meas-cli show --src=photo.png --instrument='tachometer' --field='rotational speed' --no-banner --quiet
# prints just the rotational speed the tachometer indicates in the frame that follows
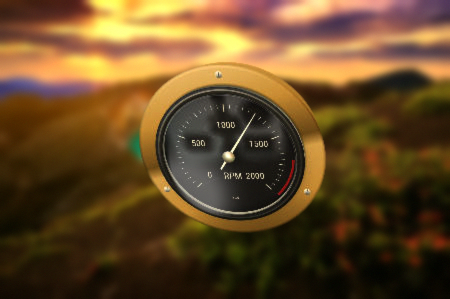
1250 rpm
